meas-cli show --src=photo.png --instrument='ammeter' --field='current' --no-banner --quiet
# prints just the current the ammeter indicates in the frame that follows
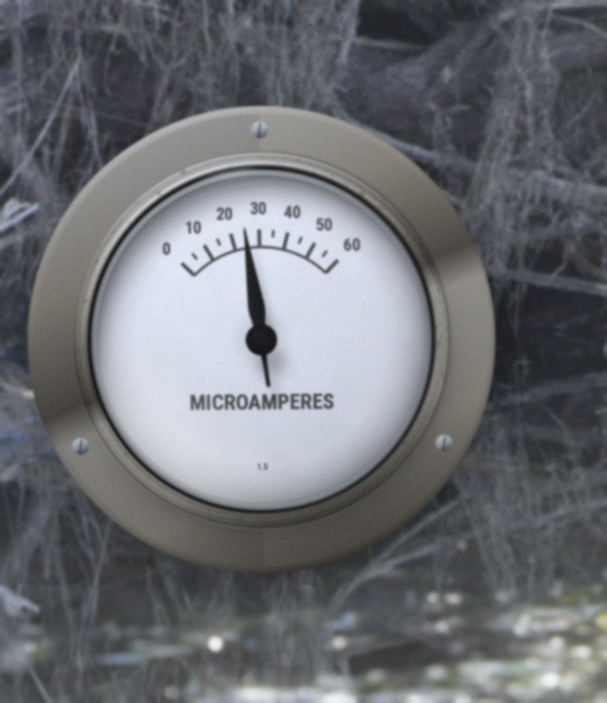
25 µA
